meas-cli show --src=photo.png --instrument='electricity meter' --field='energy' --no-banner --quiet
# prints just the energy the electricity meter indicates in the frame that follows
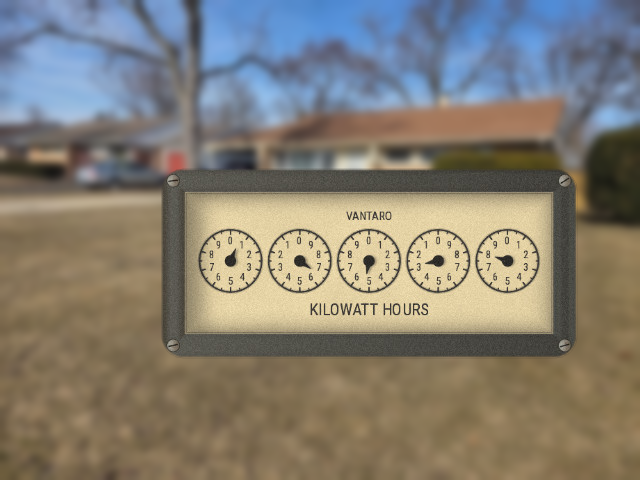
6528 kWh
